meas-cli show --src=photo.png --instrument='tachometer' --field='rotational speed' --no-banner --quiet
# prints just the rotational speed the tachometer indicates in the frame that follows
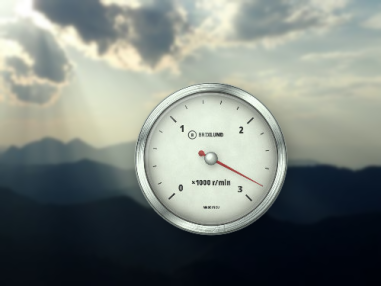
2800 rpm
